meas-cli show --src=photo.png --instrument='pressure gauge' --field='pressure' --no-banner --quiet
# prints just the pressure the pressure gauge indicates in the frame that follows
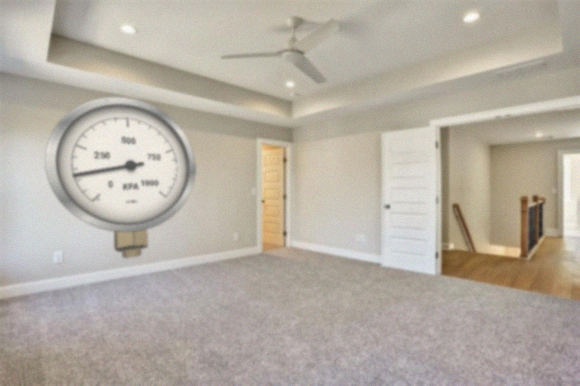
125 kPa
